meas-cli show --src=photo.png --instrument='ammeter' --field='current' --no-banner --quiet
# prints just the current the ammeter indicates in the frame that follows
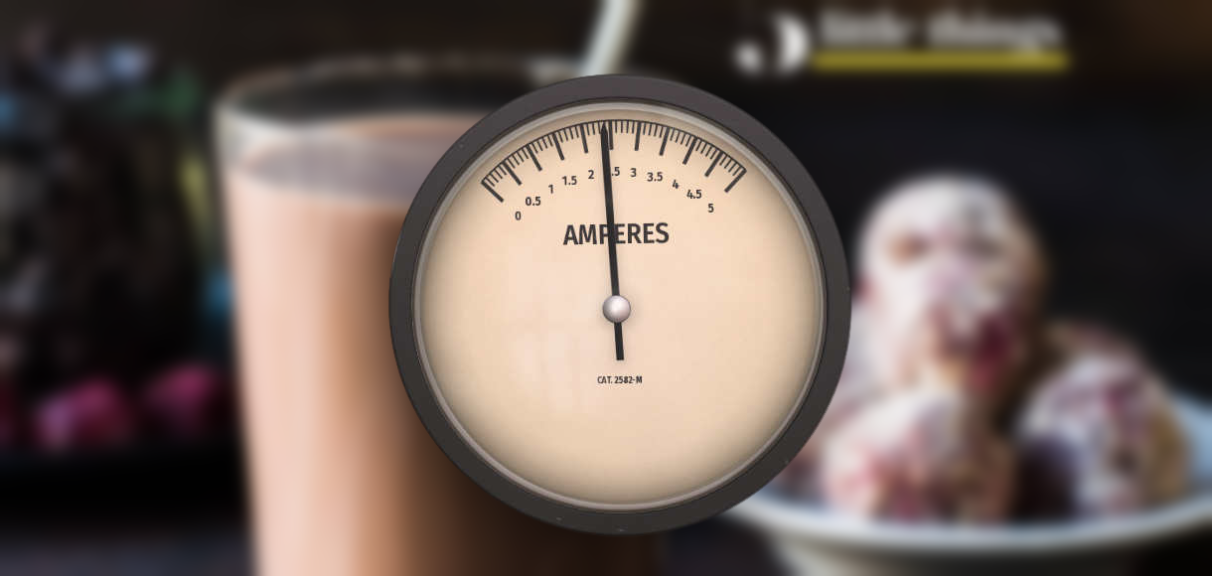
2.4 A
